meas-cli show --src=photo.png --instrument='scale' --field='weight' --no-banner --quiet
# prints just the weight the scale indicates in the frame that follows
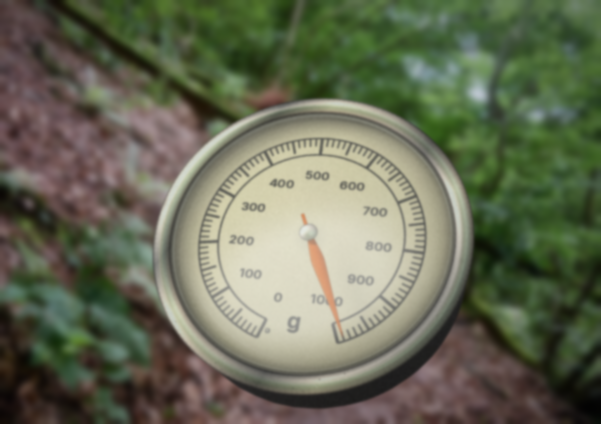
990 g
